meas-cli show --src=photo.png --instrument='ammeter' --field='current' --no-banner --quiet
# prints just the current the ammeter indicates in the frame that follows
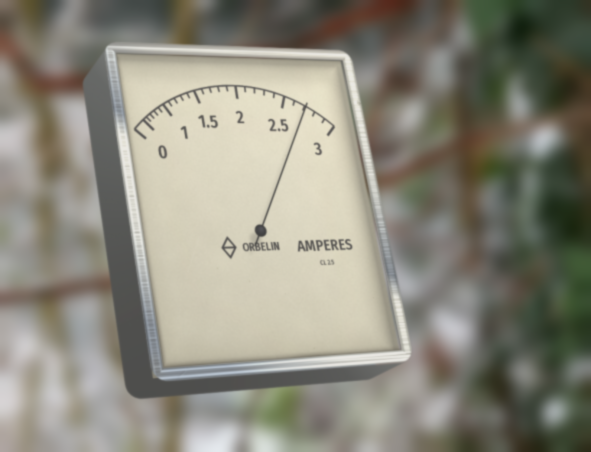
2.7 A
